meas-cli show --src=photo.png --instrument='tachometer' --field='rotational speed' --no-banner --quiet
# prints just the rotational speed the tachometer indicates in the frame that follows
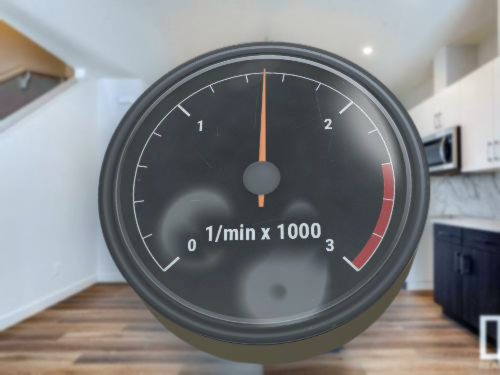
1500 rpm
